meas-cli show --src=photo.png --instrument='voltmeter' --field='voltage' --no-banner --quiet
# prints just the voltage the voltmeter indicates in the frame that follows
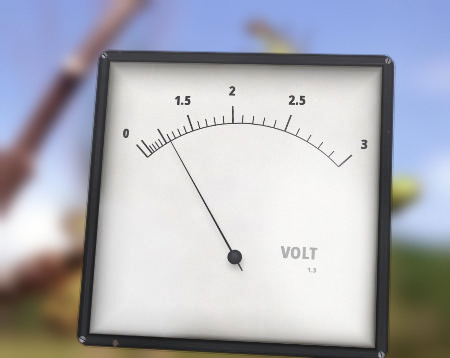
1.1 V
